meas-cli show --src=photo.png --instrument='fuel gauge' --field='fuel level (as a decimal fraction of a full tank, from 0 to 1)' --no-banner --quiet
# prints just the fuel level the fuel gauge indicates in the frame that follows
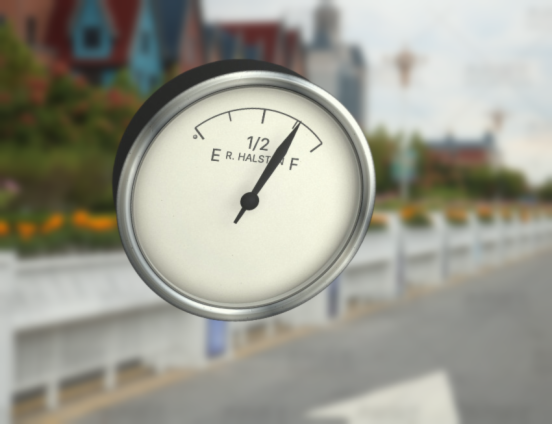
0.75
